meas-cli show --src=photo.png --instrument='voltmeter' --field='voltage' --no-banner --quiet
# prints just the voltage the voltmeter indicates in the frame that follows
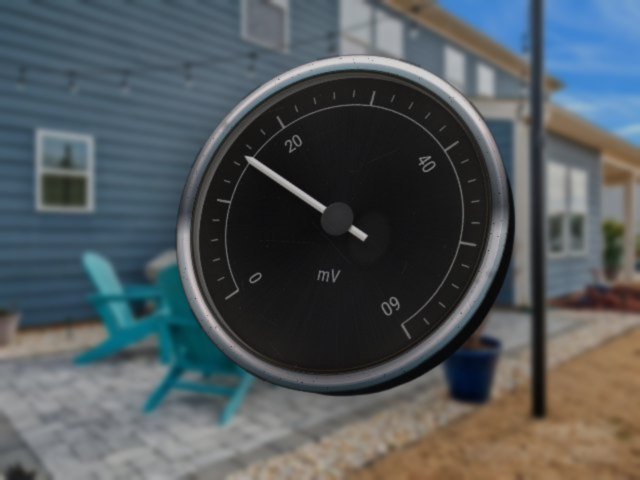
15 mV
